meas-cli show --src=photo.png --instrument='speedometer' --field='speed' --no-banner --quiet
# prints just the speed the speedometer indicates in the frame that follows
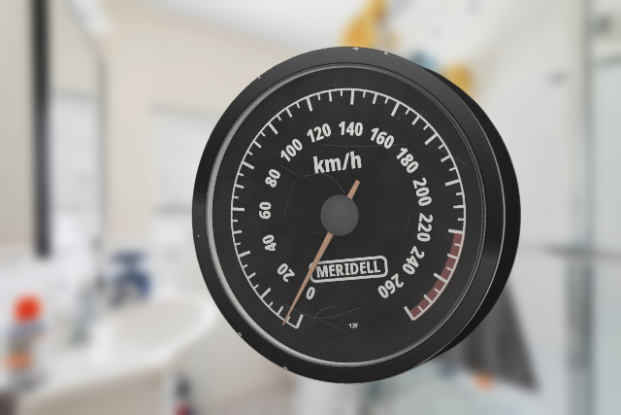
5 km/h
